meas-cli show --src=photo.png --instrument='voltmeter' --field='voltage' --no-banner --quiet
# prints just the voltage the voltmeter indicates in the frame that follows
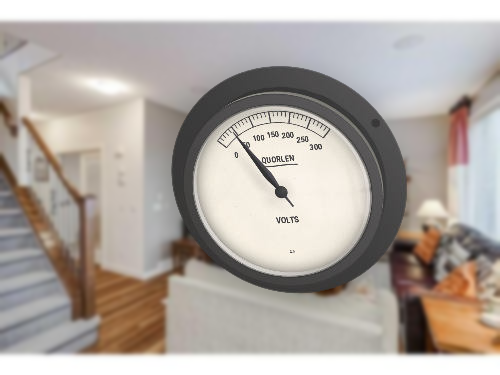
50 V
